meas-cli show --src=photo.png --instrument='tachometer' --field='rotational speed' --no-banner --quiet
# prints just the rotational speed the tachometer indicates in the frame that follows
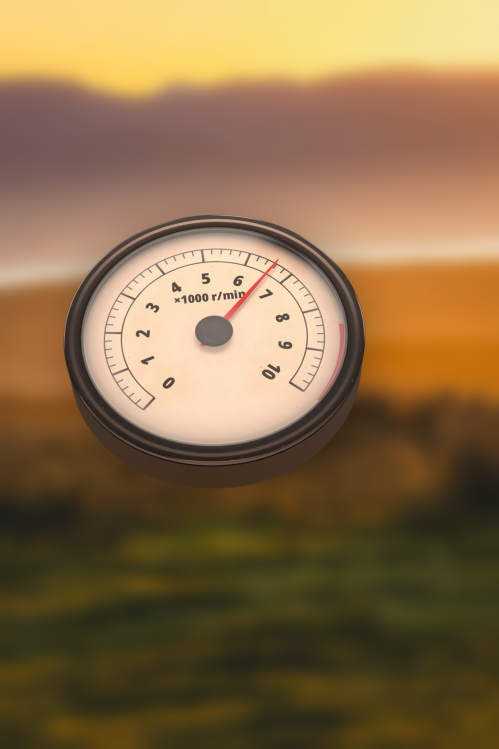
6600 rpm
